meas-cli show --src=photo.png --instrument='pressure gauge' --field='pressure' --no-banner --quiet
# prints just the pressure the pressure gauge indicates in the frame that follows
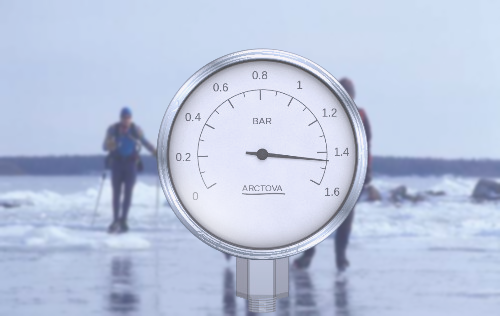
1.45 bar
